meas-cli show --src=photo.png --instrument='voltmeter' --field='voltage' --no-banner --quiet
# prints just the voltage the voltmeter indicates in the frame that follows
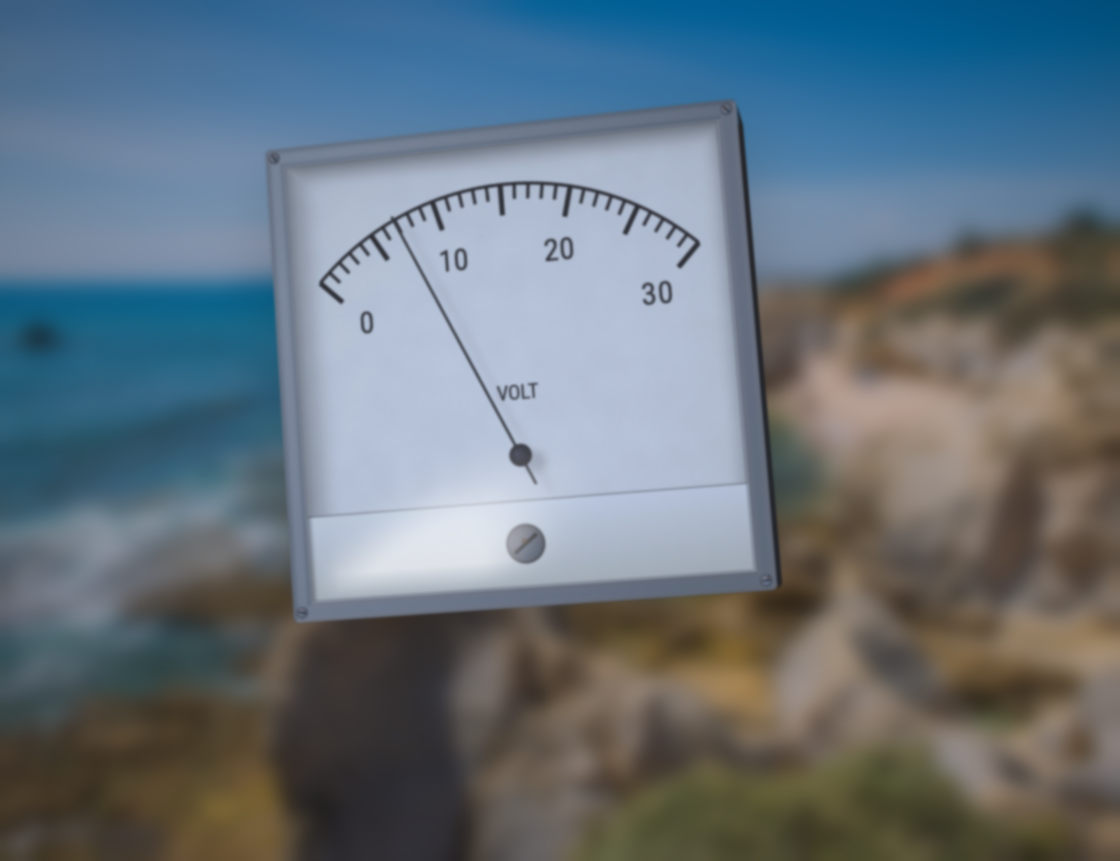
7 V
